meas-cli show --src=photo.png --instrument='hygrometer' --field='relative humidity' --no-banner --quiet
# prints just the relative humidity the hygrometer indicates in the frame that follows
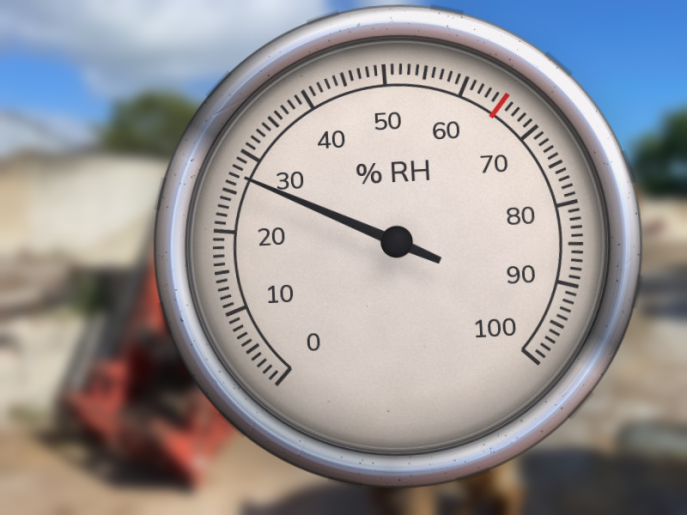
27 %
